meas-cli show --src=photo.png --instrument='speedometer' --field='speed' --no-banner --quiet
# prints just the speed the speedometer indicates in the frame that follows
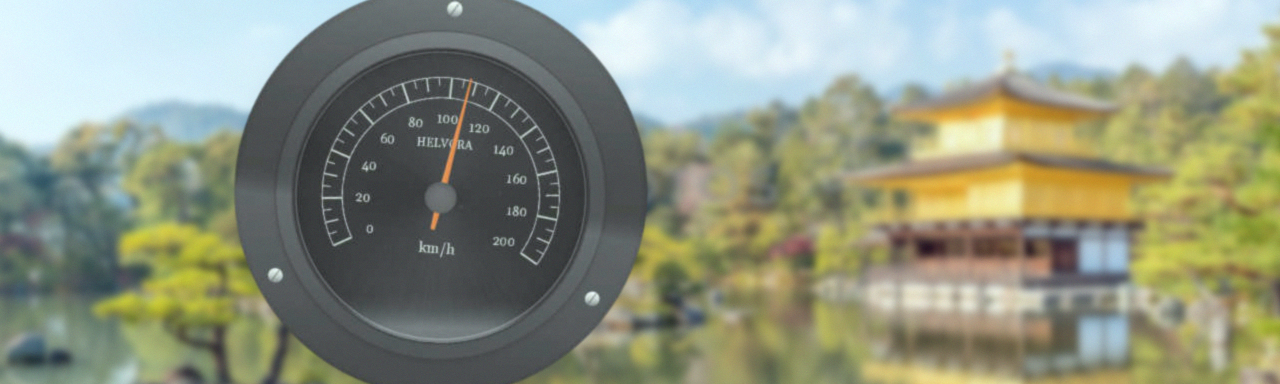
107.5 km/h
